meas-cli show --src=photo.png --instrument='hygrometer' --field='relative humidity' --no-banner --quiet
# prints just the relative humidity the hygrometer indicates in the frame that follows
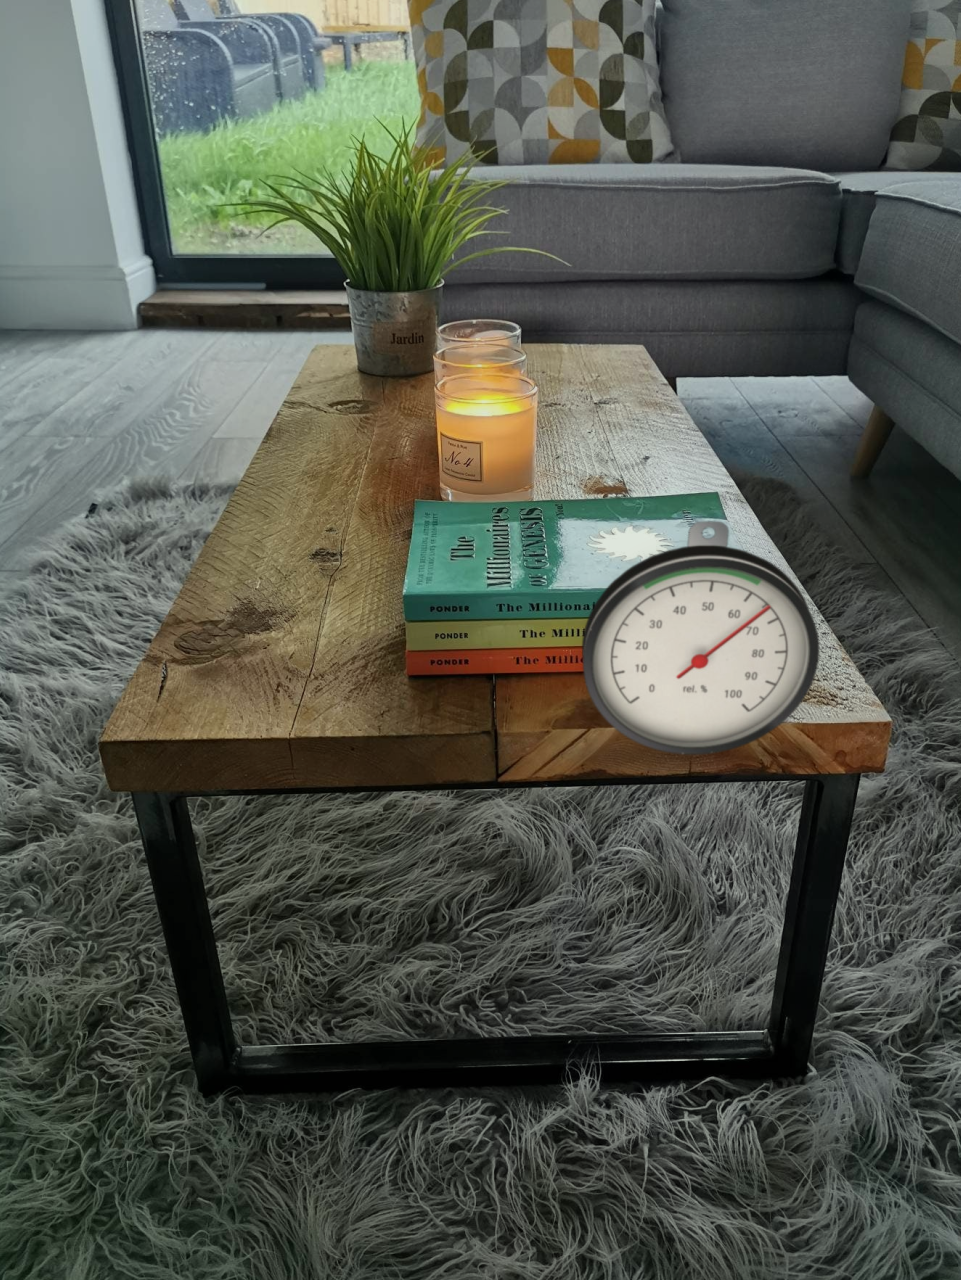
65 %
